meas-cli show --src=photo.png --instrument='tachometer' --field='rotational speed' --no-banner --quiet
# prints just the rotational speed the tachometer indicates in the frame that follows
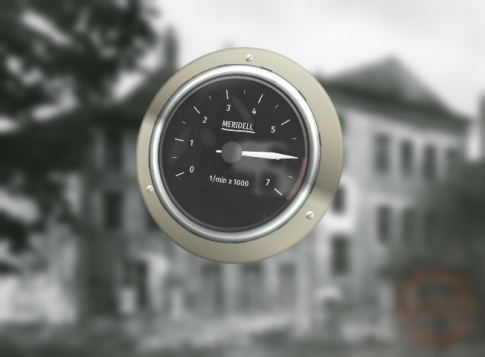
6000 rpm
